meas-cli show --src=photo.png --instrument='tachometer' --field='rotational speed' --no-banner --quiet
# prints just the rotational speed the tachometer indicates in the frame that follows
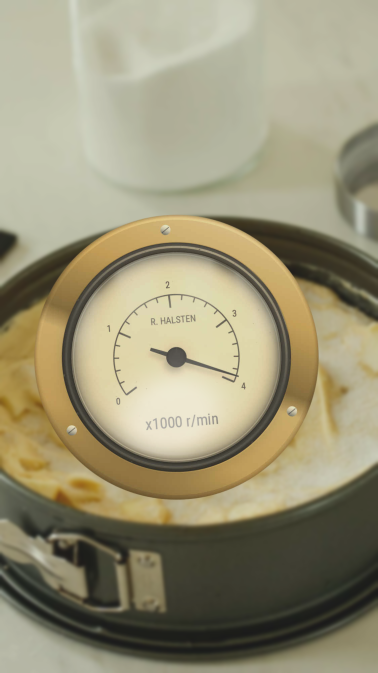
3900 rpm
